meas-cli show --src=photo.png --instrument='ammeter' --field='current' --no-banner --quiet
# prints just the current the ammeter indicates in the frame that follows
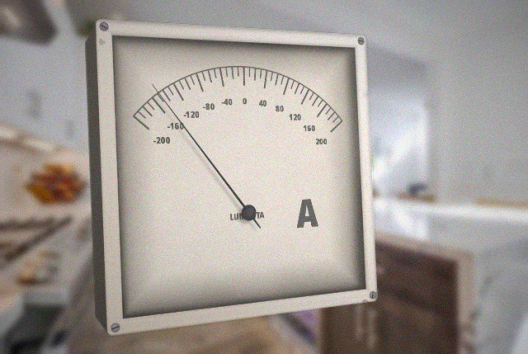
-150 A
